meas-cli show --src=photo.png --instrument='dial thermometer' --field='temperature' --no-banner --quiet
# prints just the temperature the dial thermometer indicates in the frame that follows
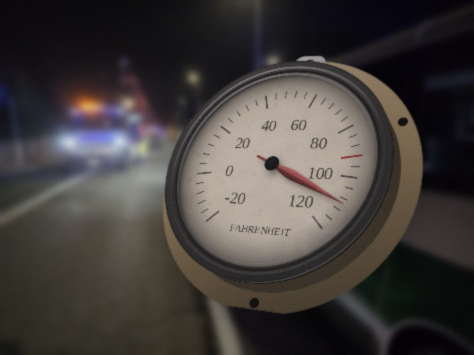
110 °F
